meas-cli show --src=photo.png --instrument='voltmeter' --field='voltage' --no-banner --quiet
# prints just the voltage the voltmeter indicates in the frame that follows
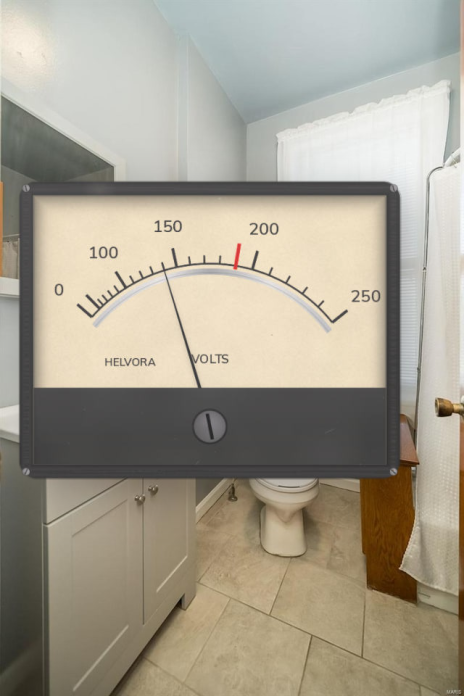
140 V
